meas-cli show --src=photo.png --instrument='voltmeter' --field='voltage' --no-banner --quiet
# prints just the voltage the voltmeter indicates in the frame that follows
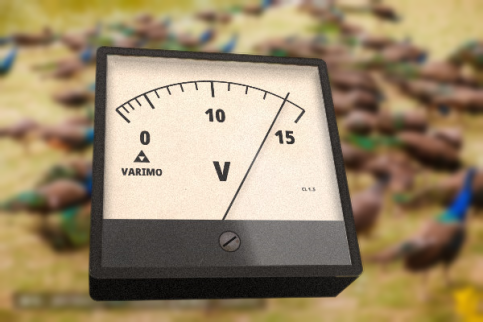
14 V
